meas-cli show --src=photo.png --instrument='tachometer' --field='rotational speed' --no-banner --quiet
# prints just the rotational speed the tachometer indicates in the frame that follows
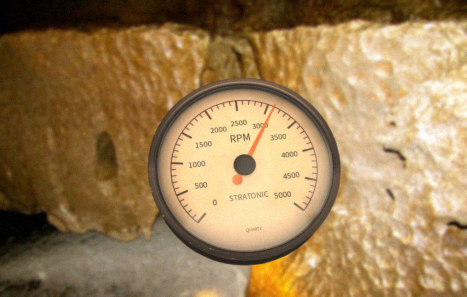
3100 rpm
